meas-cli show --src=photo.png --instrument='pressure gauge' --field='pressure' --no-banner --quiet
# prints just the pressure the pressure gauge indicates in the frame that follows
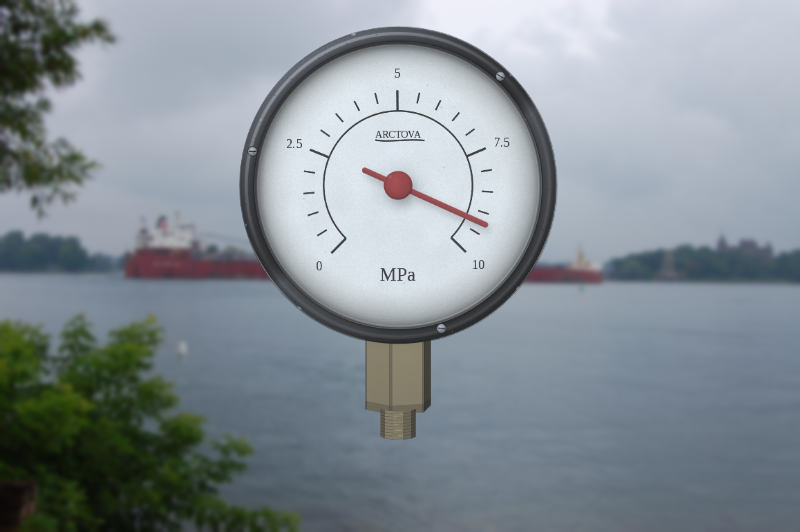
9.25 MPa
